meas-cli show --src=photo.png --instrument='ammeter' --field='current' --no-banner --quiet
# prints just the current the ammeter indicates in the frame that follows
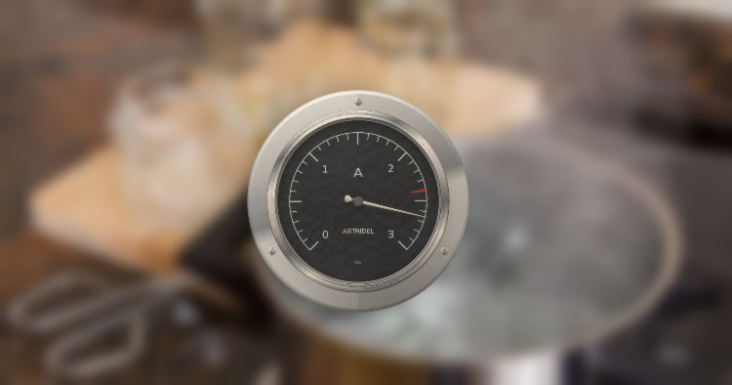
2.65 A
